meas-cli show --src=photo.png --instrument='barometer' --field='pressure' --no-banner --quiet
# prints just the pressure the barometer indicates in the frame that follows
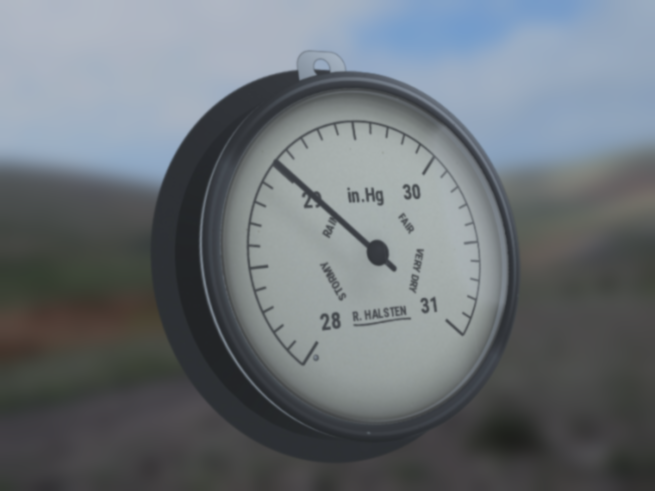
29 inHg
